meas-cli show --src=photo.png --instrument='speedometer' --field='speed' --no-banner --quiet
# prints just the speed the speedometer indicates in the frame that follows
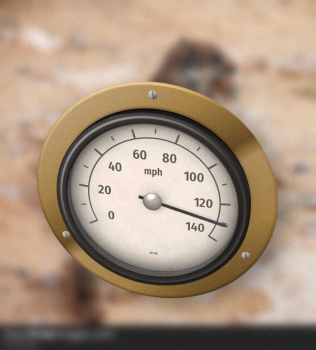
130 mph
